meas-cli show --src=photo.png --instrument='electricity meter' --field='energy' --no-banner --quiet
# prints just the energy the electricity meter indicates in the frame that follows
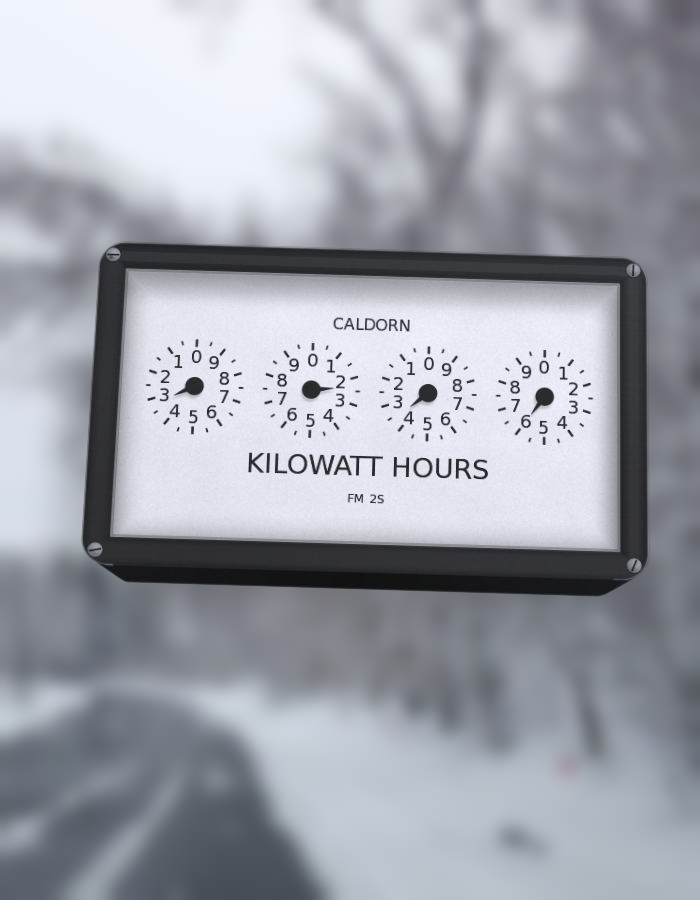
3236 kWh
